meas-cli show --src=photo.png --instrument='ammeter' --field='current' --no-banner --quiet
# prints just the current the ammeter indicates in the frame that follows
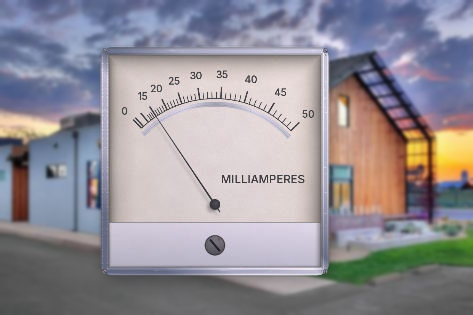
15 mA
